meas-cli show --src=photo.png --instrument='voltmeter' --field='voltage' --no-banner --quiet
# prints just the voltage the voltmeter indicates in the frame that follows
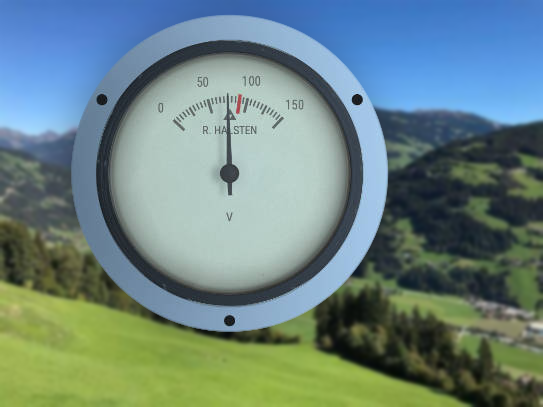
75 V
